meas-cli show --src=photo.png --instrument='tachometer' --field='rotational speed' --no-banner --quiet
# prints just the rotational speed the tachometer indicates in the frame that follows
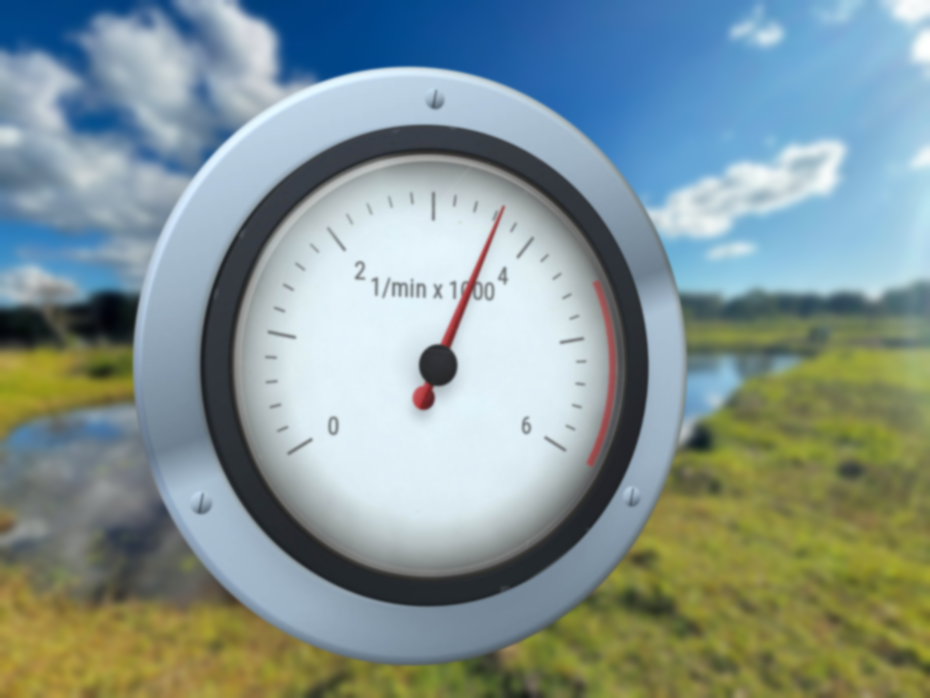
3600 rpm
